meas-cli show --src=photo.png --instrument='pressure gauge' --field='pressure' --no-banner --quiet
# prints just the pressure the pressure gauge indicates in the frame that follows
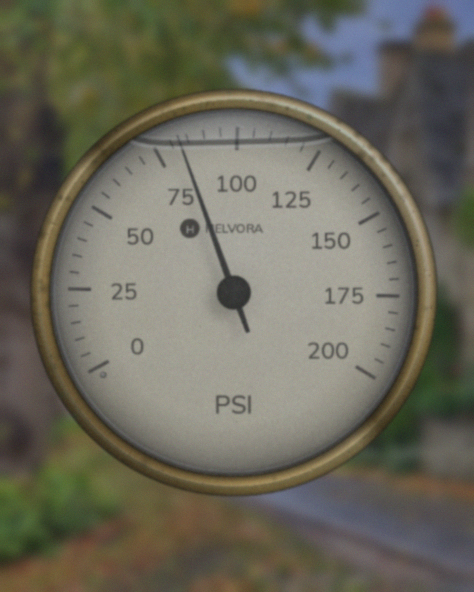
82.5 psi
